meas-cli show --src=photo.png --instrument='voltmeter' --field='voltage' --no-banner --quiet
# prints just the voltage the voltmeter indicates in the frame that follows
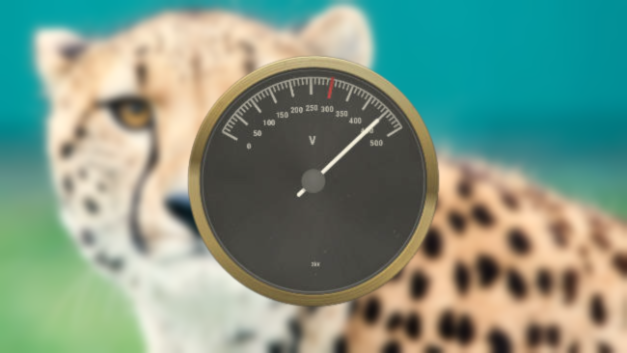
450 V
